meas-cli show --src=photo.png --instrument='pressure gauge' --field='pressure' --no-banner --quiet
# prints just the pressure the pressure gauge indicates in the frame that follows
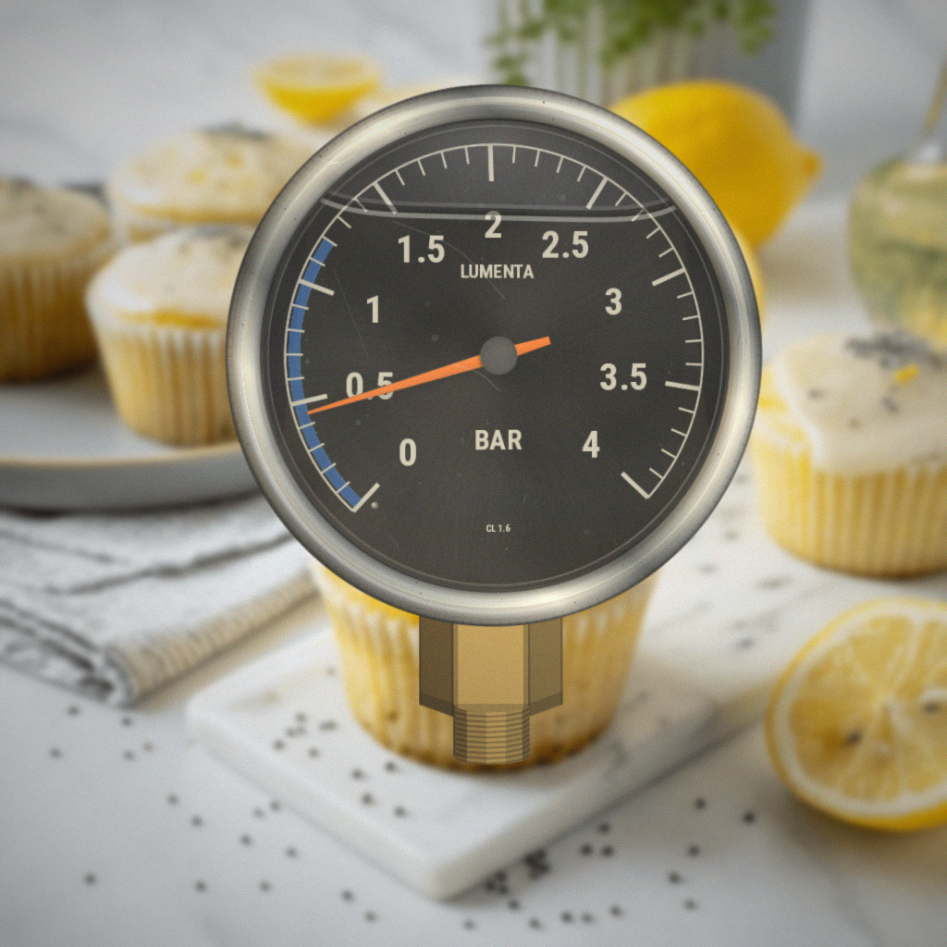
0.45 bar
